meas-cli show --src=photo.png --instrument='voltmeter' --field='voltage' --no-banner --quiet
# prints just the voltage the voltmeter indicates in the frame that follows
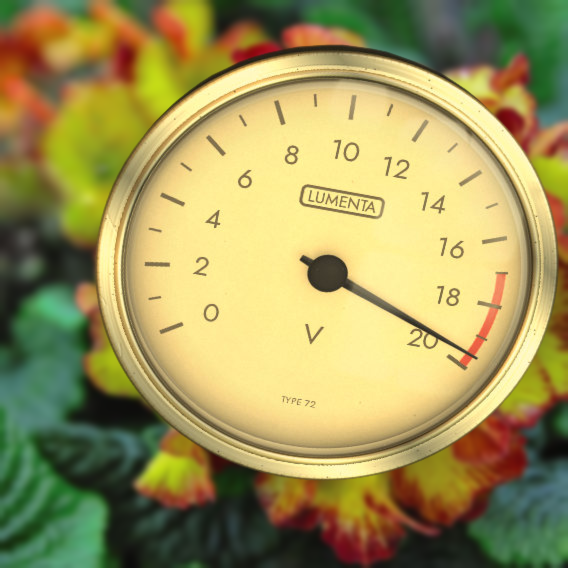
19.5 V
